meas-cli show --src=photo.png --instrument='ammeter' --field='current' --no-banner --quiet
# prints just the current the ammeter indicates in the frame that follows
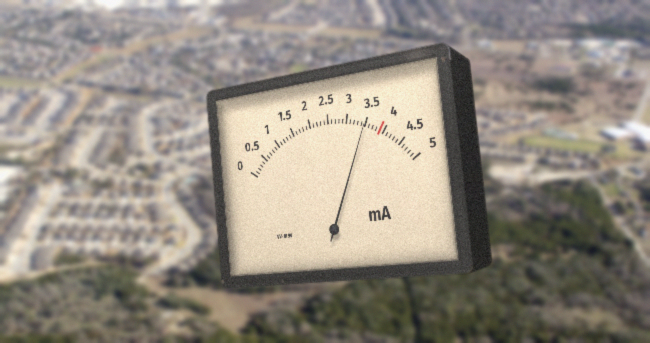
3.5 mA
